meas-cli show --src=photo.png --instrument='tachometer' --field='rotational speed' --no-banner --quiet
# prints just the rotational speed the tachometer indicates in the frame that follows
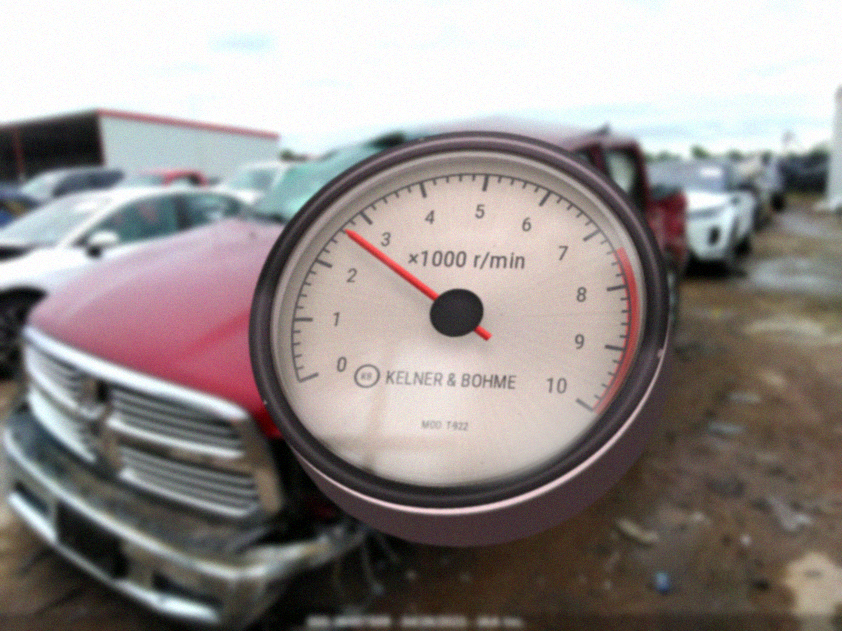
2600 rpm
